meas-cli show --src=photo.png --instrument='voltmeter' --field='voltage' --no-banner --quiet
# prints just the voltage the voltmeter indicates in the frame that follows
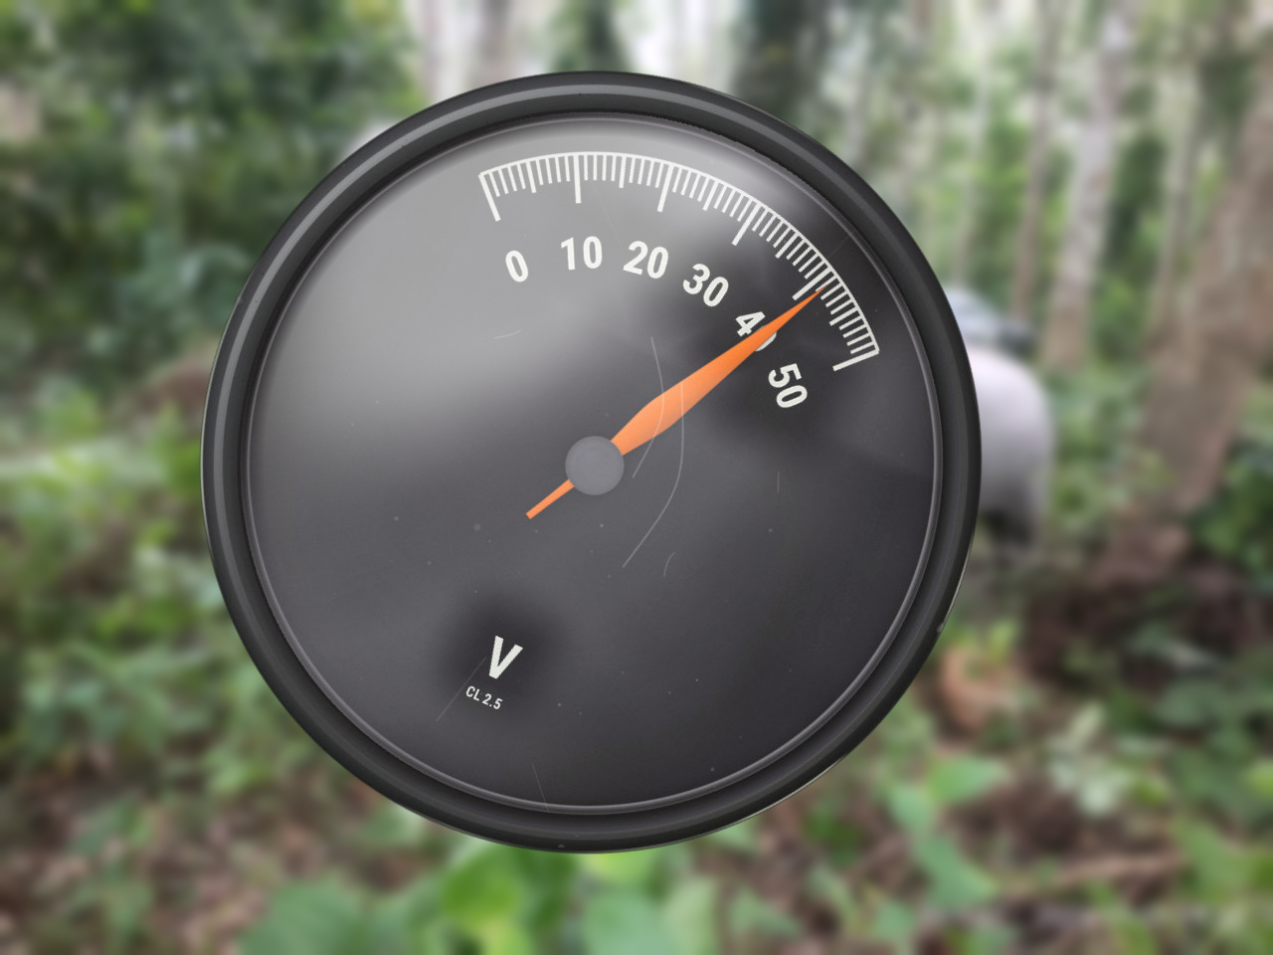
41 V
